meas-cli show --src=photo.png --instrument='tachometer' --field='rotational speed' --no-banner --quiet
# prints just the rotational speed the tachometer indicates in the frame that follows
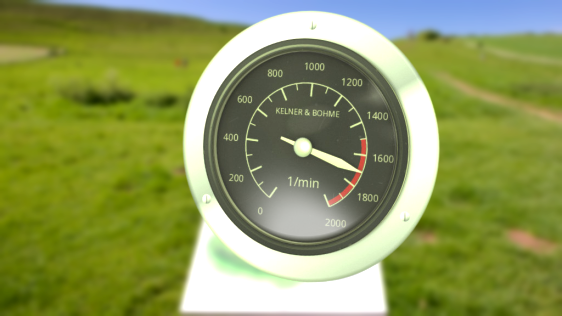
1700 rpm
